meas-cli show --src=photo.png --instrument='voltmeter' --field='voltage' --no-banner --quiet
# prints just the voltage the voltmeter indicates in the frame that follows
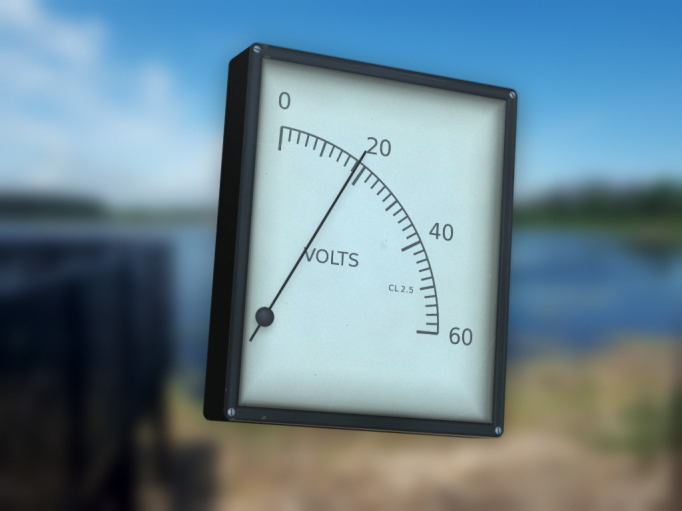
18 V
